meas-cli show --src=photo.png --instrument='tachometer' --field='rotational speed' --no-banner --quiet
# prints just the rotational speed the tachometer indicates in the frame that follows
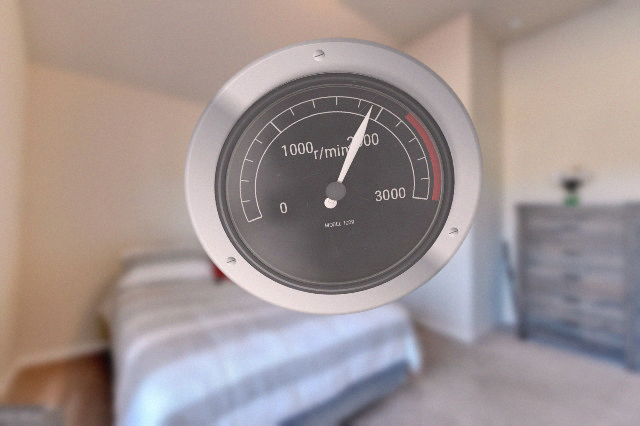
1900 rpm
